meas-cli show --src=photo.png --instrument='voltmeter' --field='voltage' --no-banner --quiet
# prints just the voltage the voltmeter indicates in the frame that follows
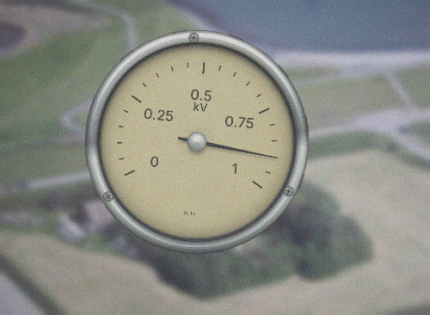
0.9 kV
